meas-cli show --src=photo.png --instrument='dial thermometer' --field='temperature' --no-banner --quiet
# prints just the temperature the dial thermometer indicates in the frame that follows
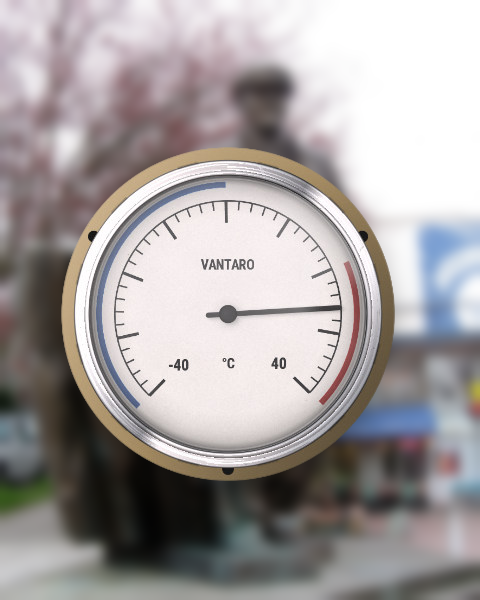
26 °C
